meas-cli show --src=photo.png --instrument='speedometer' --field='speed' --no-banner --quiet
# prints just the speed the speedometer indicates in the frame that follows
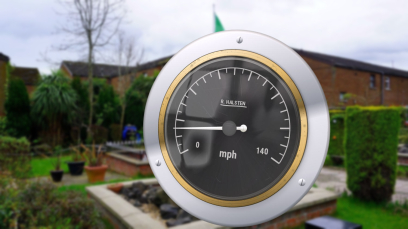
15 mph
